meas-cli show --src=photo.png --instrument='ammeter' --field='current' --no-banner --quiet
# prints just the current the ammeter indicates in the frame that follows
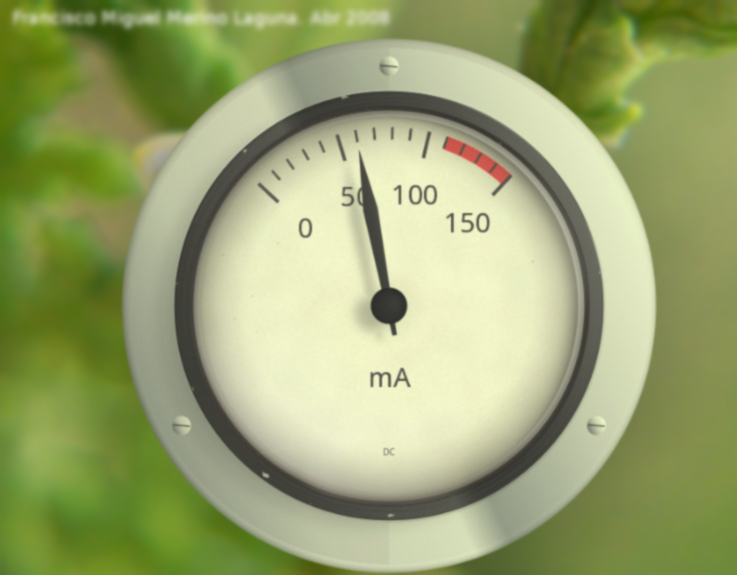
60 mA
